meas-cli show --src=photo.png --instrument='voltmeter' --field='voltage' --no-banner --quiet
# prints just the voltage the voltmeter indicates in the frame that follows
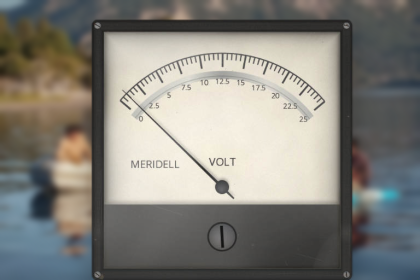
1 V
